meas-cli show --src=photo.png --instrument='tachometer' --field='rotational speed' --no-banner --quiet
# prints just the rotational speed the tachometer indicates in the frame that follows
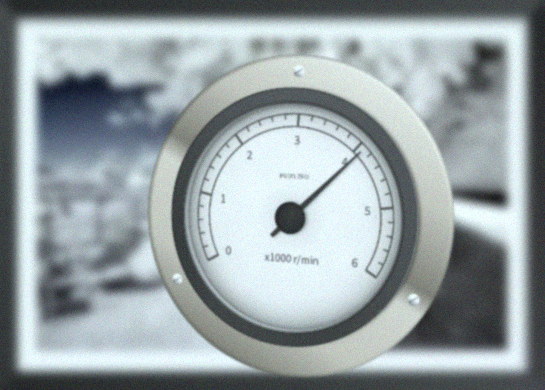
4100 rpm
